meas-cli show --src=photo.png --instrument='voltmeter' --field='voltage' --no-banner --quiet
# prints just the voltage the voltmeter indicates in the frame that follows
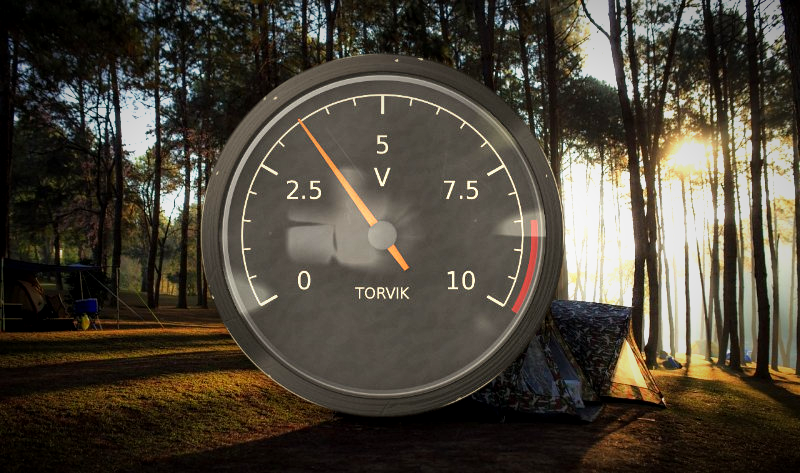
3.5 V
